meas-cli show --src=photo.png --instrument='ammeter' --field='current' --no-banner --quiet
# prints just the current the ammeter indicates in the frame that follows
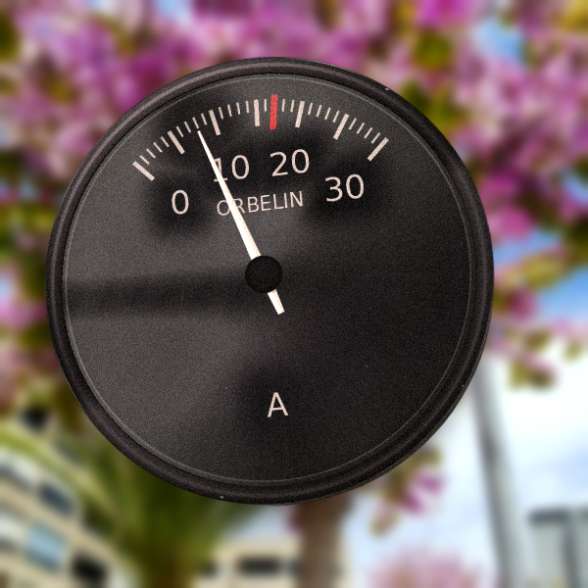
8 A
